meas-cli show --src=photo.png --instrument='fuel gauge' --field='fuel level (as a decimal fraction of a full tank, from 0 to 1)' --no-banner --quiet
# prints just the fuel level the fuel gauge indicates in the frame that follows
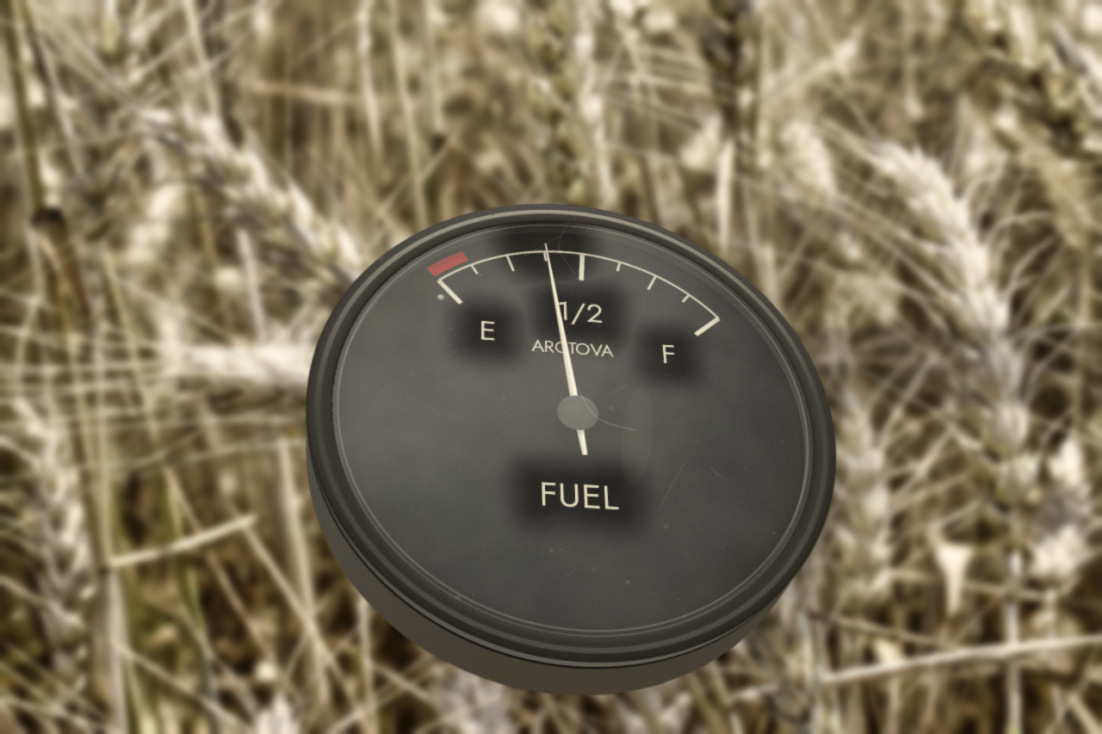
0.375
